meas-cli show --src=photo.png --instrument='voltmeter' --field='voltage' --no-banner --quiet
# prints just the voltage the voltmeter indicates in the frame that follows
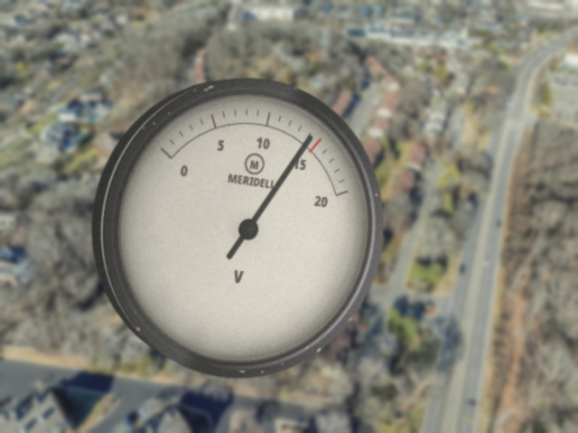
14 V
